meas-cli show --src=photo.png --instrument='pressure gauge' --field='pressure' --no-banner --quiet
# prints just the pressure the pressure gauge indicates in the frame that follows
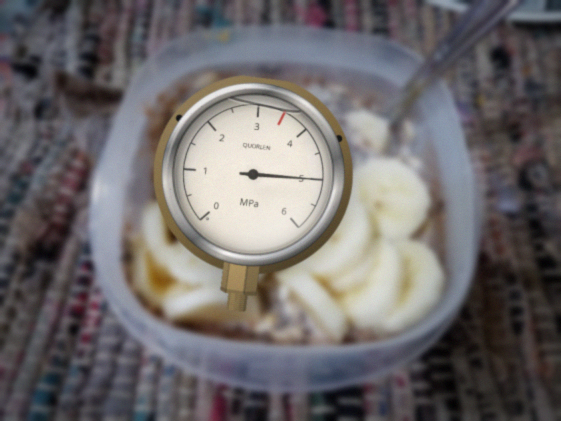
5 MPa
